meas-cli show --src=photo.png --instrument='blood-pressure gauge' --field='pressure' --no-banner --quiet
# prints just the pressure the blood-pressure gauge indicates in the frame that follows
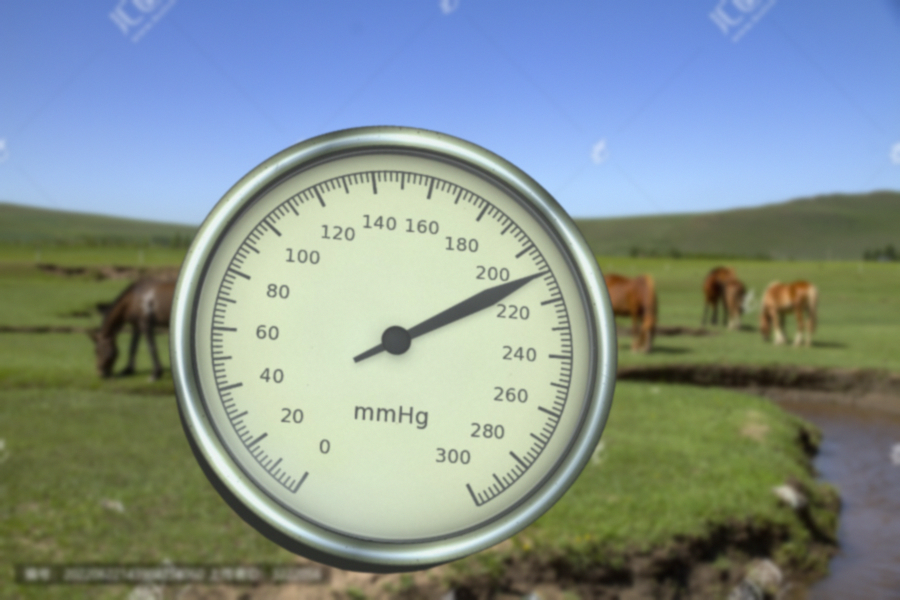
210 mmHg
